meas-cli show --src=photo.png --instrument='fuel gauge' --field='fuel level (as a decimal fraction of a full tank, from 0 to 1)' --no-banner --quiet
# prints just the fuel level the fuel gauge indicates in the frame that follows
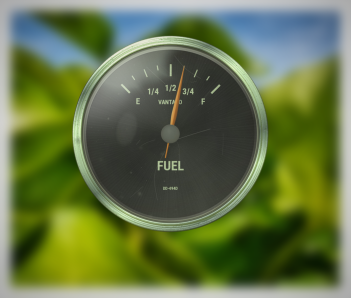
0.625
